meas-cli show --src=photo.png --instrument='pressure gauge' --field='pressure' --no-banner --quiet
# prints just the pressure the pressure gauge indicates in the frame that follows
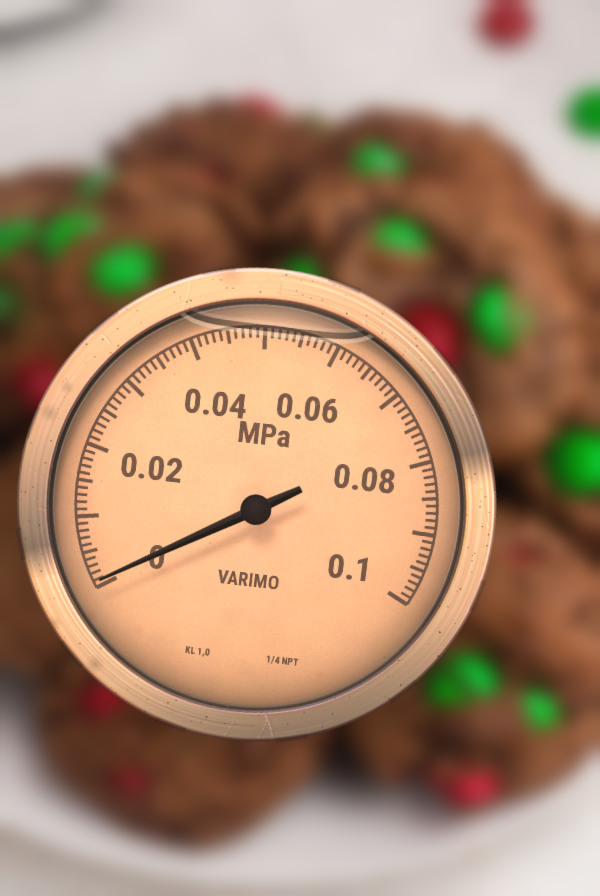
0.001 MPa
